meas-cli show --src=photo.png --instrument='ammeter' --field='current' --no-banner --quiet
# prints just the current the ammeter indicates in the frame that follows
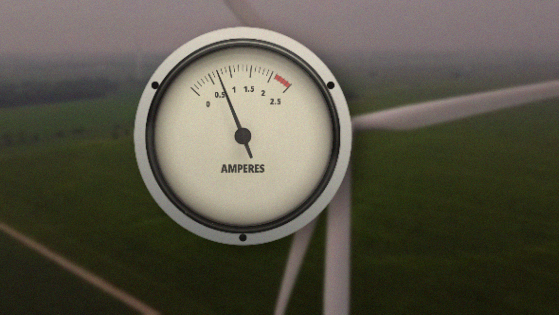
0.7 A
